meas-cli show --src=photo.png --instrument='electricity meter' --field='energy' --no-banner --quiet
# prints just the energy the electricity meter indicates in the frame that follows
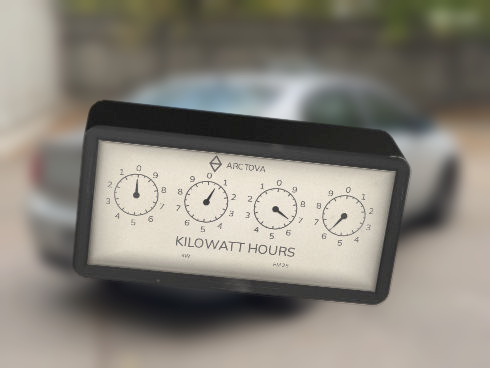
66 kWh
